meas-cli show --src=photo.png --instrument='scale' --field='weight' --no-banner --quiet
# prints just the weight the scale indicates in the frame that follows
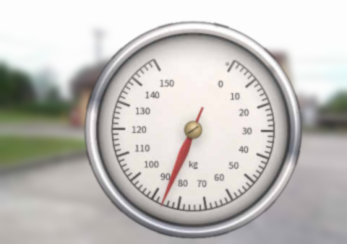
86 kg
